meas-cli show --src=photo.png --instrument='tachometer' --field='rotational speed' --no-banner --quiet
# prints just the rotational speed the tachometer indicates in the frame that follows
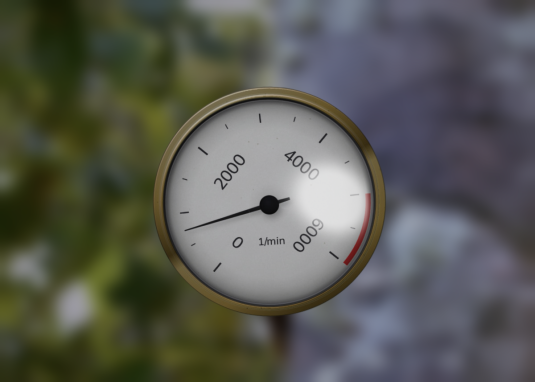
750 rpm
